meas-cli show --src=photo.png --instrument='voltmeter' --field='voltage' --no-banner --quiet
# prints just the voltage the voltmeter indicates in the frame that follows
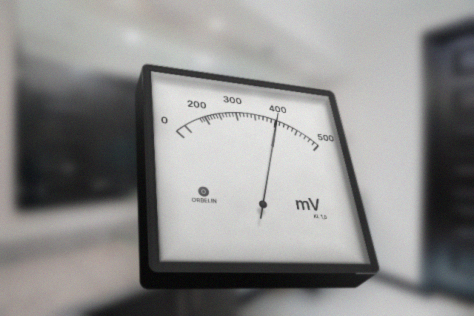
400 mV
